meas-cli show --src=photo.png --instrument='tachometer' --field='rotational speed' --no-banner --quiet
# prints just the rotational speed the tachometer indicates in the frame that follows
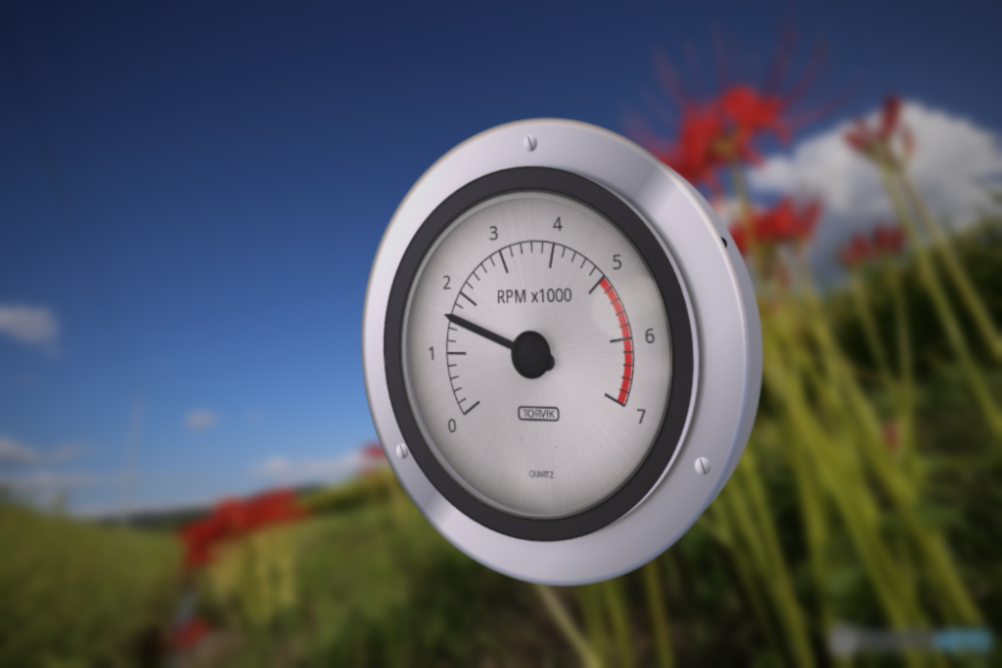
1600 rpm
